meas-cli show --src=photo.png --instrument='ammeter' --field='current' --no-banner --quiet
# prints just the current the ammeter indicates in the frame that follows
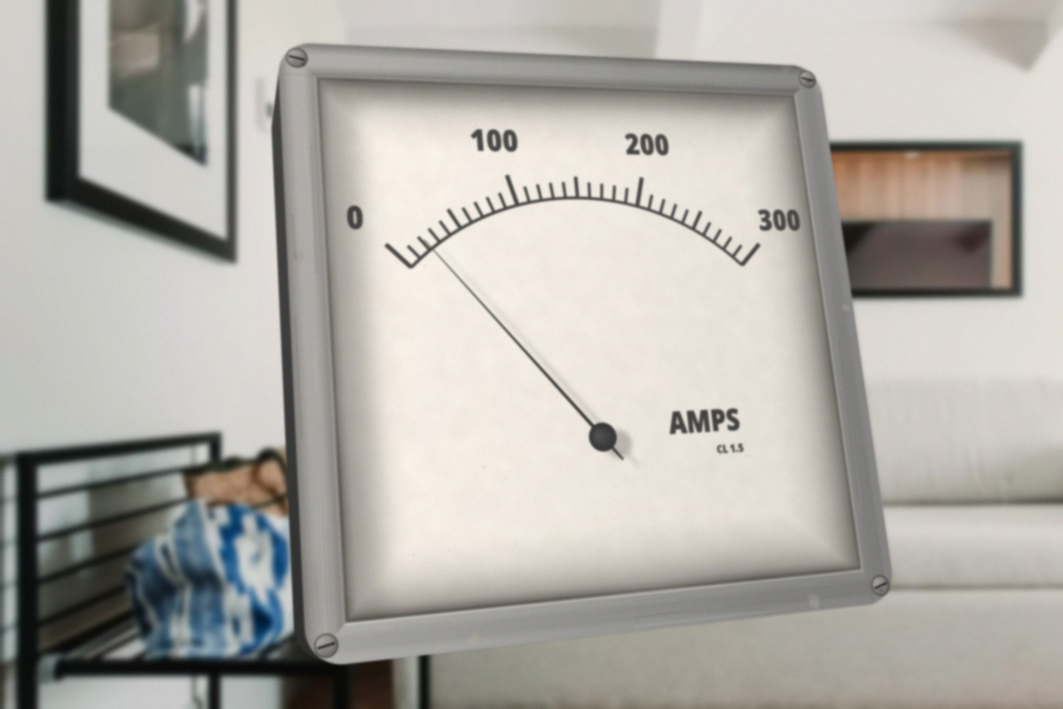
20 A
